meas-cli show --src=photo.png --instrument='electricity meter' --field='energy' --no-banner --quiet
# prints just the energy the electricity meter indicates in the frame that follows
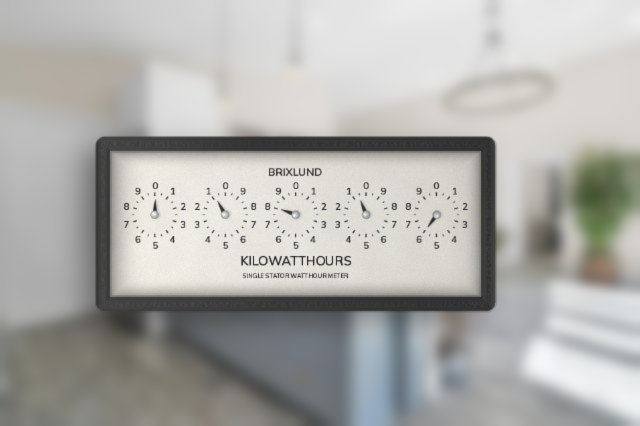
806 kWh
